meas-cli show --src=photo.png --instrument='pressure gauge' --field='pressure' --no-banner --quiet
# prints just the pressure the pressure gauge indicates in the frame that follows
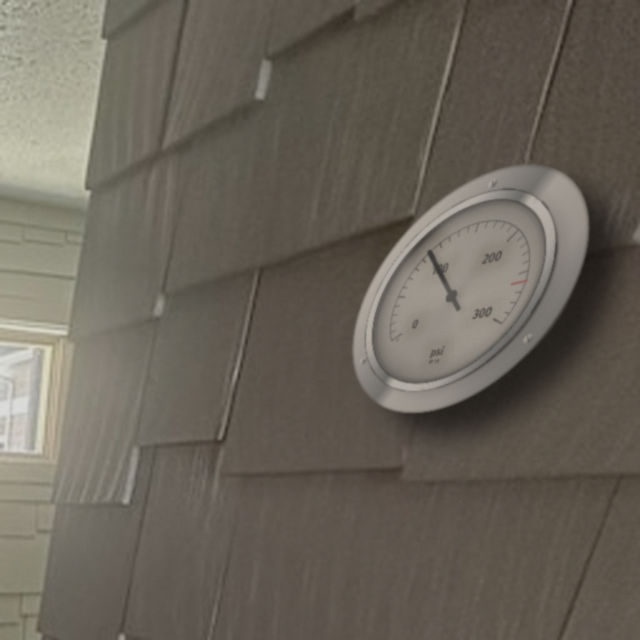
100 psi
